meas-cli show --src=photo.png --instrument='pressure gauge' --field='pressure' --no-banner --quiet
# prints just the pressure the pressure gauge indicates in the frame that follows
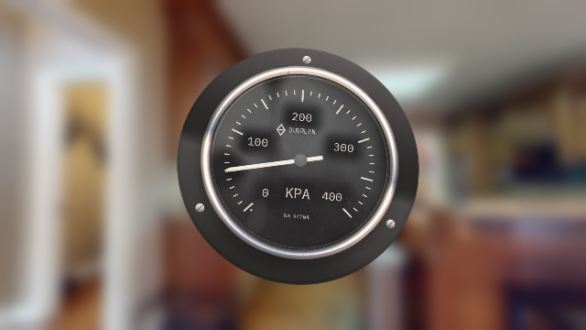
50 kPa
